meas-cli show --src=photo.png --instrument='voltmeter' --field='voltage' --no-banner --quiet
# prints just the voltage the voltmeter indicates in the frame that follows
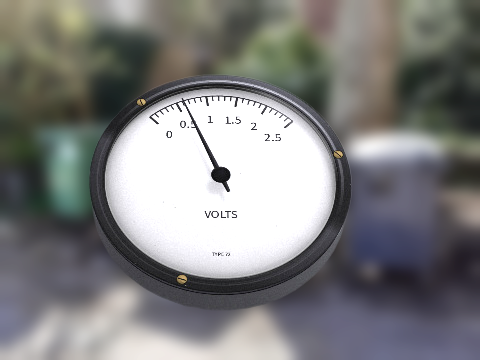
0.6 V
